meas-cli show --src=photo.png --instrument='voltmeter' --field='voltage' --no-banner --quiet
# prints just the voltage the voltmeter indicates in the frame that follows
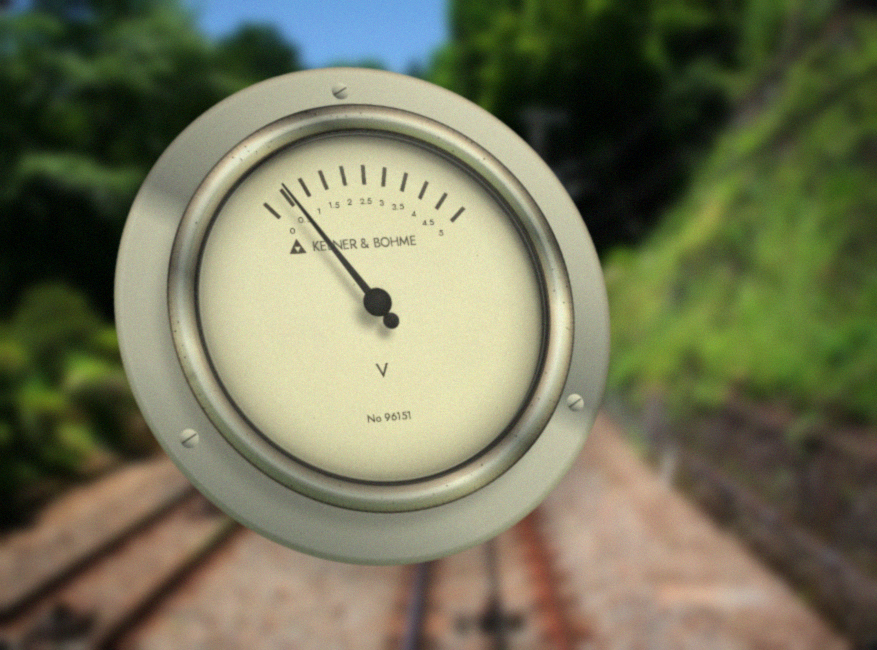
0.5 V
